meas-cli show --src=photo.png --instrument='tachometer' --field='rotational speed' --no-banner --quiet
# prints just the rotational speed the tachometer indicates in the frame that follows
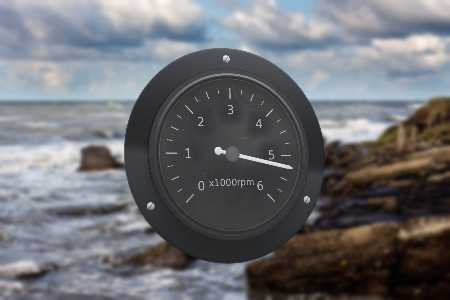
5250 rpm
